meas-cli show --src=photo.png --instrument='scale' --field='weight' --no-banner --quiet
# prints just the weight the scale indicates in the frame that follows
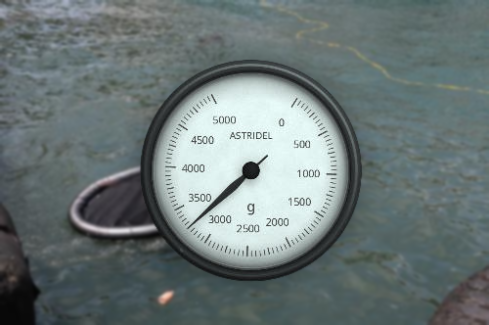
3250 g
